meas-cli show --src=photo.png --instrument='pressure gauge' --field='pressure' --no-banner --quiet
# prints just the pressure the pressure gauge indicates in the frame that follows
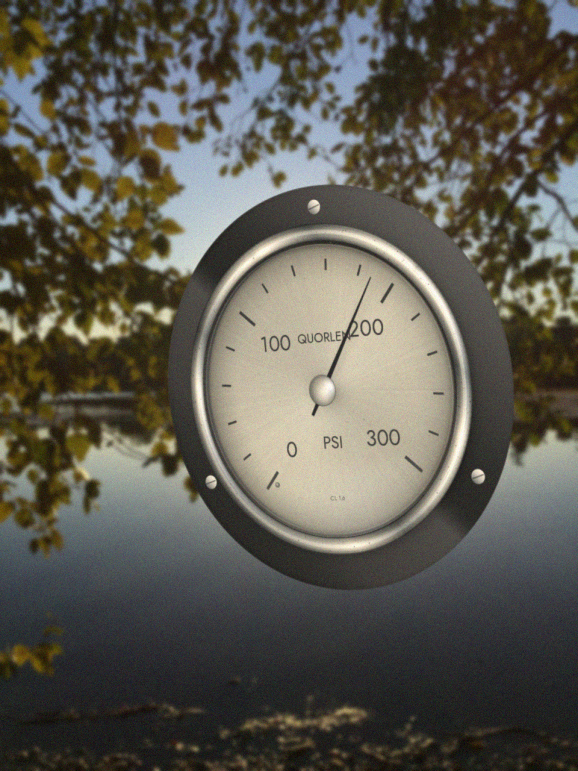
190 psi
